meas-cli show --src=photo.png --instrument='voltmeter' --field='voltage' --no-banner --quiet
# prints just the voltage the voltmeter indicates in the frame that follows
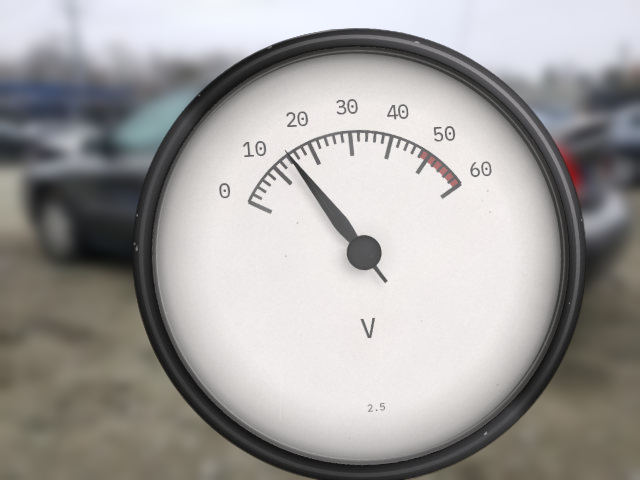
14 V
